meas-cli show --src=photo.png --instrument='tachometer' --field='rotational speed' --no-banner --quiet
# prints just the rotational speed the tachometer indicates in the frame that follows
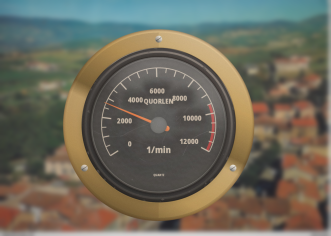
2750 rpm
